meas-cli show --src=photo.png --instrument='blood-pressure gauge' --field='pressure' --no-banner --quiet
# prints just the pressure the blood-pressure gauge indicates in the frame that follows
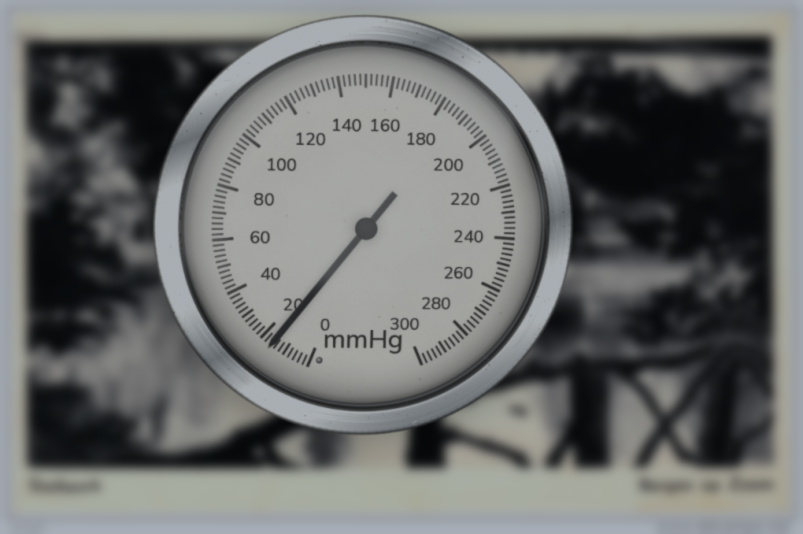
16 mmHg
